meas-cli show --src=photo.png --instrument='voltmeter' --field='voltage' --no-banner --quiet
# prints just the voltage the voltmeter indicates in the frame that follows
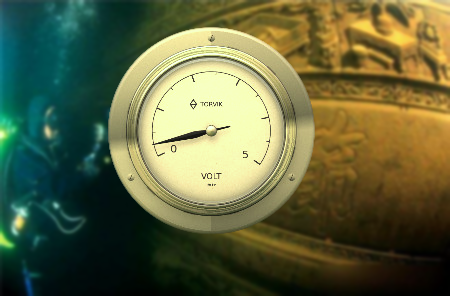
0.25 V
